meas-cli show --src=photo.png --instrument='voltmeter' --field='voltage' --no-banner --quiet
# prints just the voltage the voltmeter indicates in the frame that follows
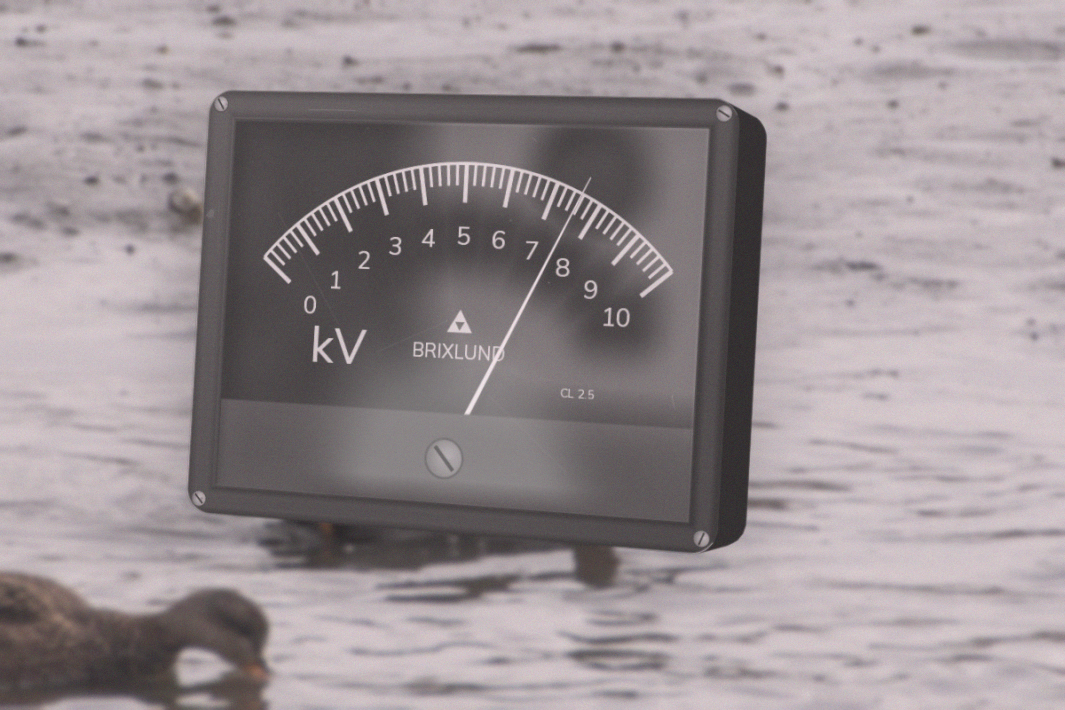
7.6 kV
